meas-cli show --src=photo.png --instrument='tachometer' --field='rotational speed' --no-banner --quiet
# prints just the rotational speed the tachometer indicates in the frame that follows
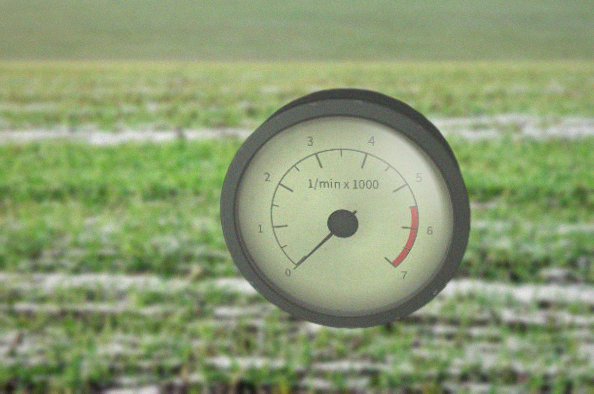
0 rpm
